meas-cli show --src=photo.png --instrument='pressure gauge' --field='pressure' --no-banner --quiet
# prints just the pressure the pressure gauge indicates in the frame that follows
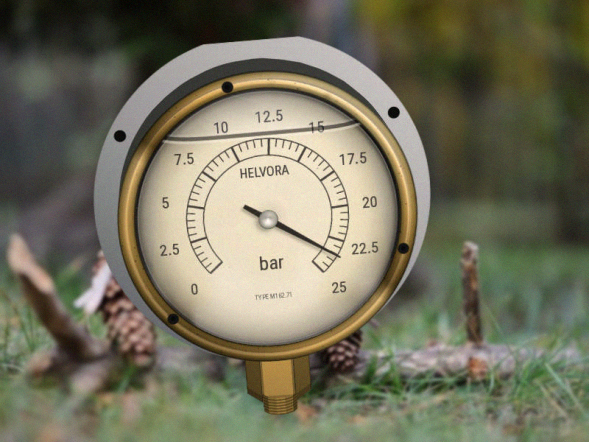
23.5 bar
